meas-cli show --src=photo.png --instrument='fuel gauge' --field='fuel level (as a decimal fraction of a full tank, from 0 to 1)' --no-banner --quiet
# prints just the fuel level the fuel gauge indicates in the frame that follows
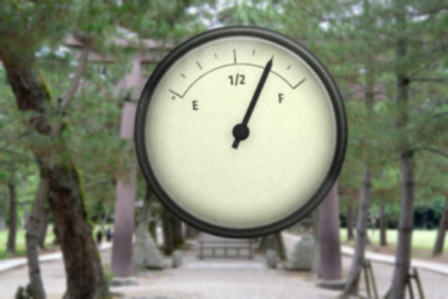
0.75
